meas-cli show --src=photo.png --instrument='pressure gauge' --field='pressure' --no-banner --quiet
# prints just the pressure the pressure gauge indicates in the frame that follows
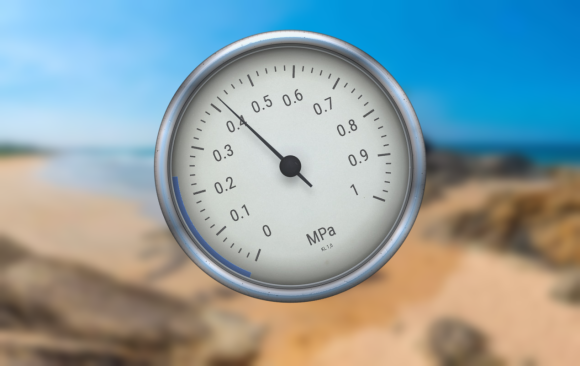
0.42 MPa
